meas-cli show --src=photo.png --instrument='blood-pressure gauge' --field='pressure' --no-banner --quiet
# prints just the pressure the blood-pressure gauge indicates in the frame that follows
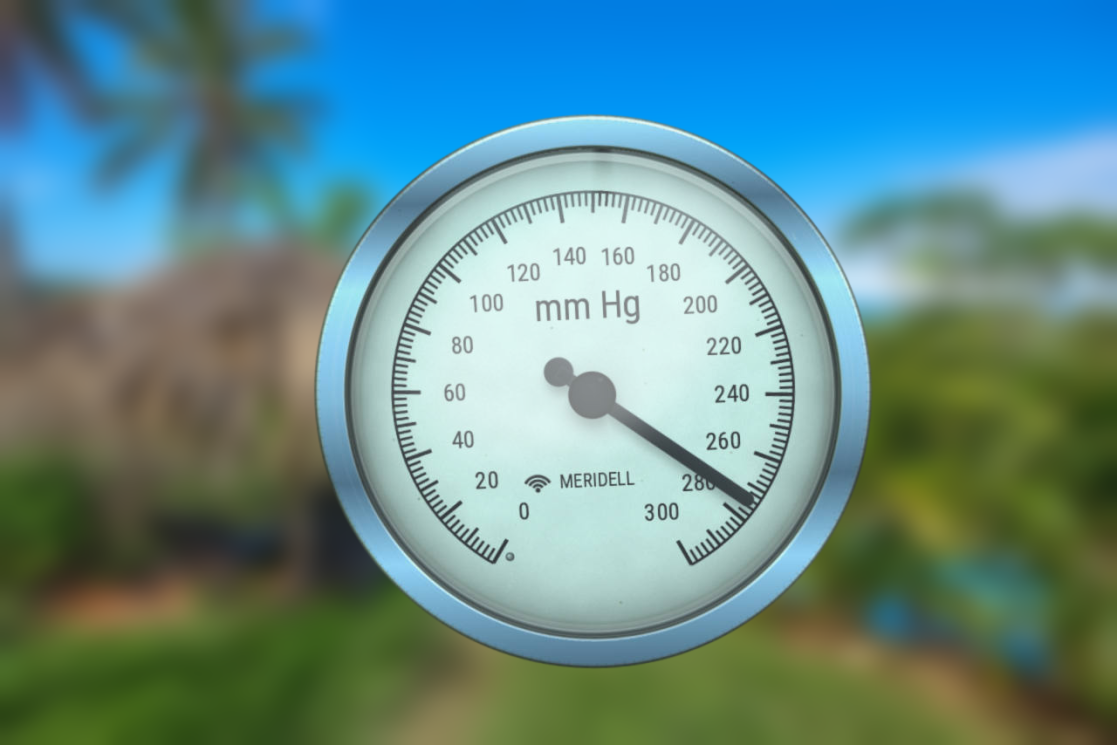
274 mmHg
